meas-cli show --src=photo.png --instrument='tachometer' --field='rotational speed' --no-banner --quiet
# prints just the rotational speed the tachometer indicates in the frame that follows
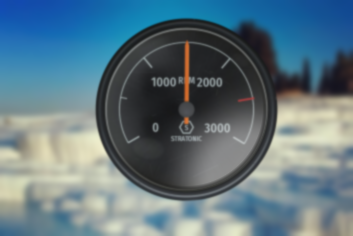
1500 rpm
